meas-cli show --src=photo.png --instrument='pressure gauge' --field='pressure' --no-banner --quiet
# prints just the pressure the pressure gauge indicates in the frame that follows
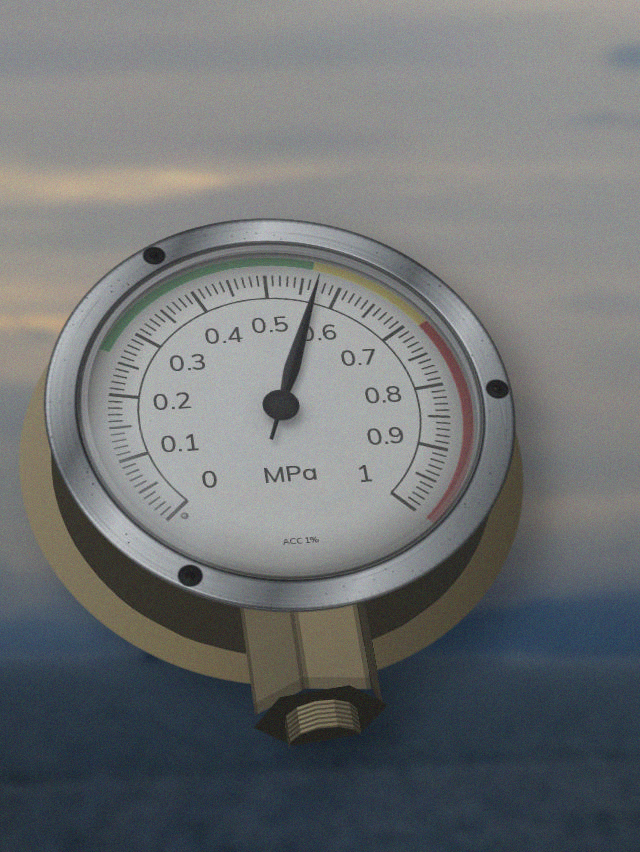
0.57 MPa
